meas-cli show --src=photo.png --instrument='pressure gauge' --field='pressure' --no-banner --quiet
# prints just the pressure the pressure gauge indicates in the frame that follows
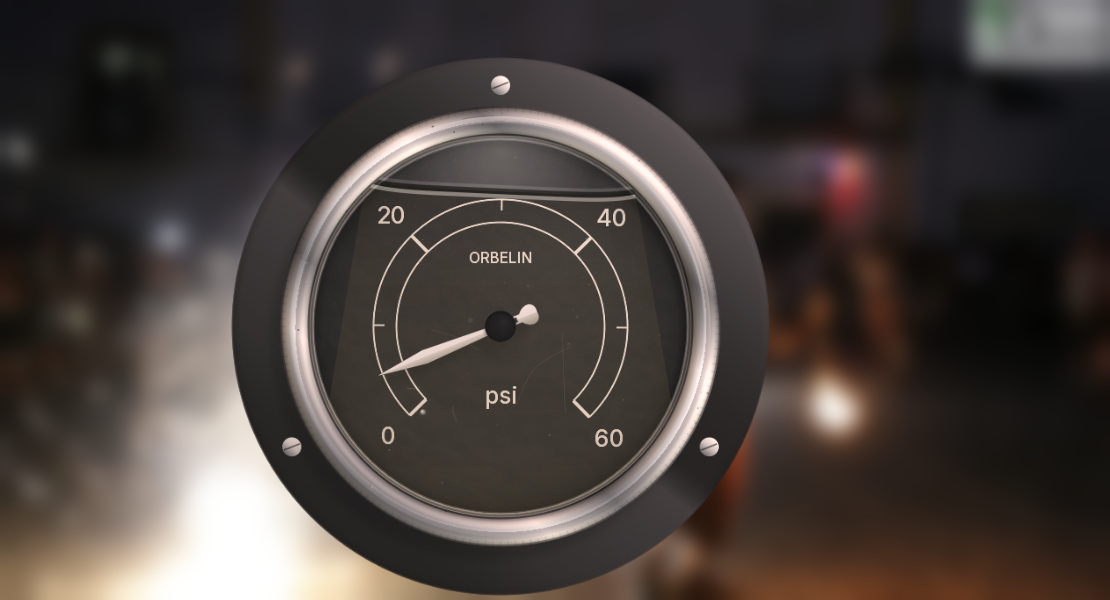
5 psi
